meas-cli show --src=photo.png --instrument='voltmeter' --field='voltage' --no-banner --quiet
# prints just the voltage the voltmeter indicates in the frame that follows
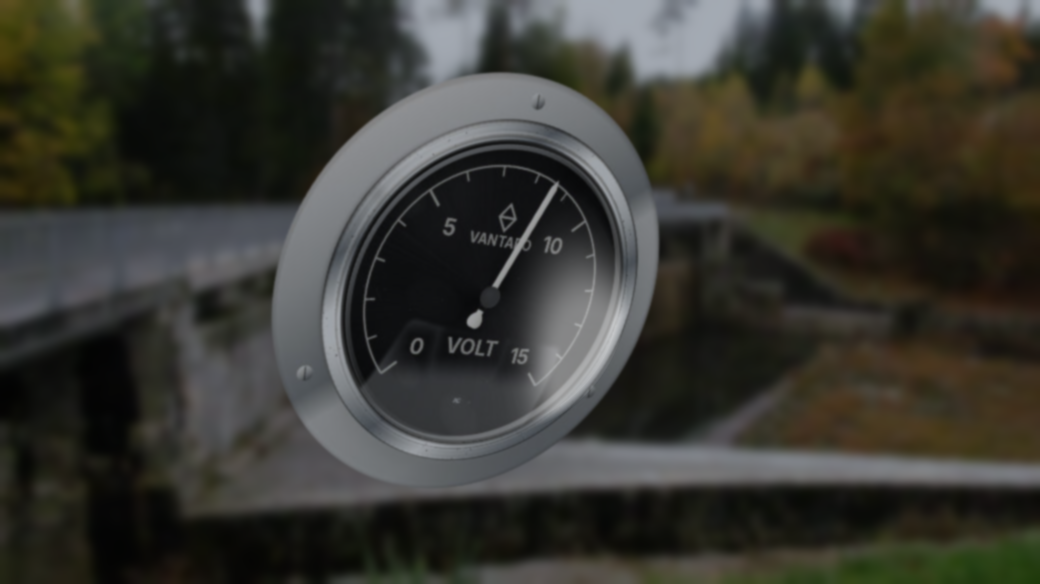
8.5 V
